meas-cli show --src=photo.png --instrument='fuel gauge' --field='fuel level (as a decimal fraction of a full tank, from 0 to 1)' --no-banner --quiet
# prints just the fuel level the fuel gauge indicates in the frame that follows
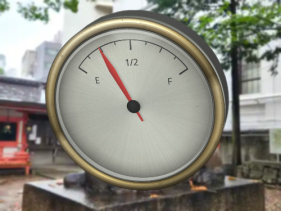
0.25
